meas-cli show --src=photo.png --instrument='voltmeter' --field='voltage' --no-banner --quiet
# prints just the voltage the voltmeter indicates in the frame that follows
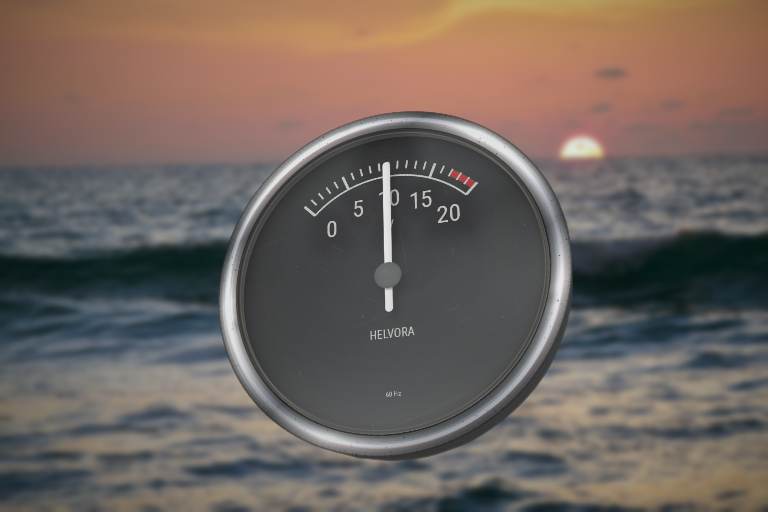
10 V
